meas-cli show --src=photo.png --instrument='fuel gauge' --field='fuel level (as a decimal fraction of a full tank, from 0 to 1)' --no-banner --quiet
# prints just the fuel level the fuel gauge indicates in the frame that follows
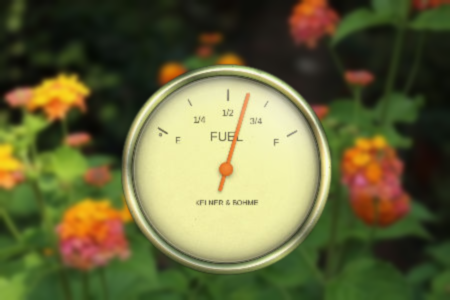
0.625
